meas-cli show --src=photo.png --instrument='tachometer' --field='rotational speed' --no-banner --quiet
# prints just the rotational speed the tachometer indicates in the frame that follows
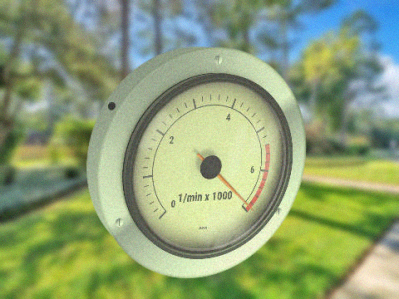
6900 rpm
